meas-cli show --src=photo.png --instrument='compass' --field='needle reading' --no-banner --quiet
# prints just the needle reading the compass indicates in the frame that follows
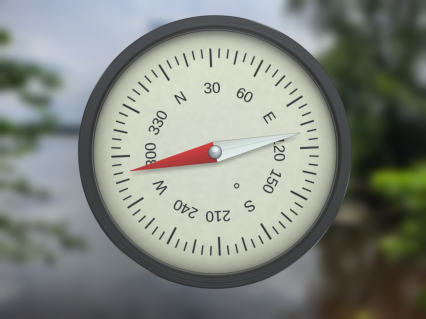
290 °
